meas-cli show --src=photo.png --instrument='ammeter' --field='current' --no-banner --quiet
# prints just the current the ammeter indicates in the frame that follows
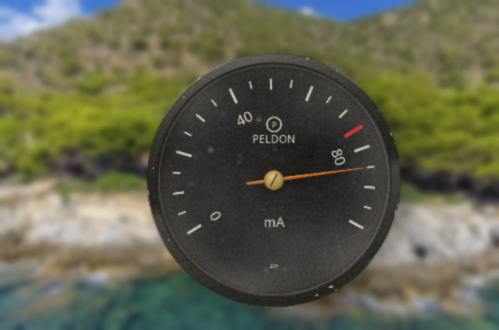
85 mA
